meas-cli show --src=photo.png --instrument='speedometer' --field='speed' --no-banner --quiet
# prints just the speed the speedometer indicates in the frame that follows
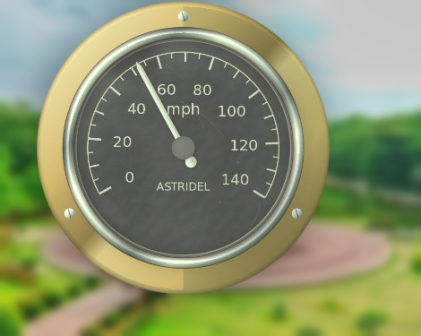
52.5 mph
